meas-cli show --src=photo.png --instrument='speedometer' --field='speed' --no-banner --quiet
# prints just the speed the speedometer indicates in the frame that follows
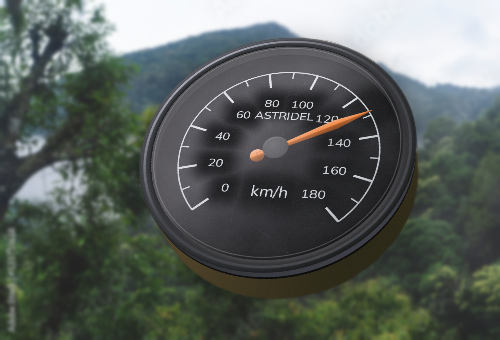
130 km/h
